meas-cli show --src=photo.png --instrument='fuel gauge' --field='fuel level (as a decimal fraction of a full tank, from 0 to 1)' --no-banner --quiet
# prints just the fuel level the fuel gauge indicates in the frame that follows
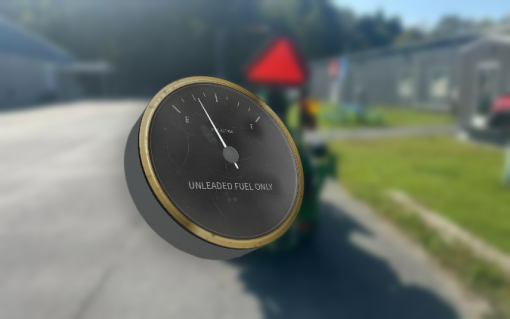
0.25
